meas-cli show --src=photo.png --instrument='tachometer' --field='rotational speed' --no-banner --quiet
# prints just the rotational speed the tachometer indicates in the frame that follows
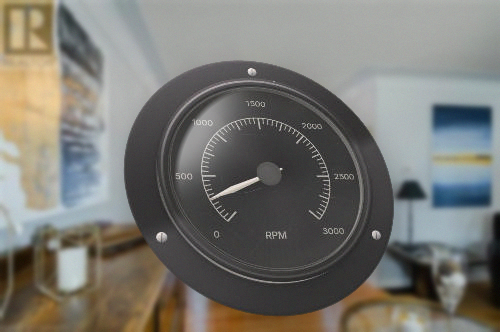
250 rpm
